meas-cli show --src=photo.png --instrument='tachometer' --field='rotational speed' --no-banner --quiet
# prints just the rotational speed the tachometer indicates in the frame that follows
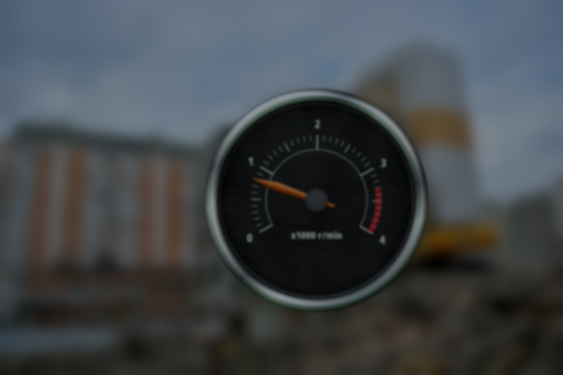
800 rpm
